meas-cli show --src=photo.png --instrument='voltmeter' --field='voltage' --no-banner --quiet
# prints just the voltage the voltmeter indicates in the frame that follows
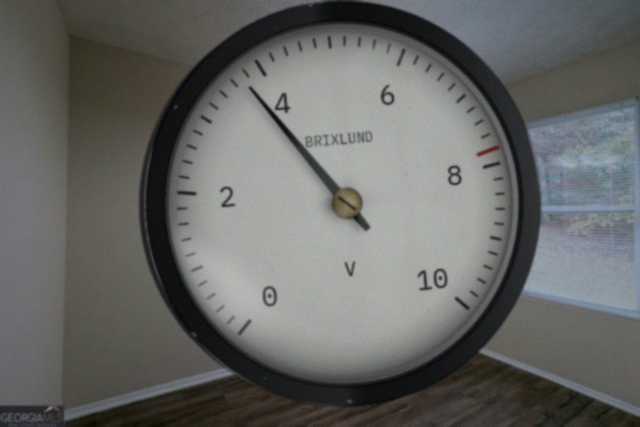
3.7 V
